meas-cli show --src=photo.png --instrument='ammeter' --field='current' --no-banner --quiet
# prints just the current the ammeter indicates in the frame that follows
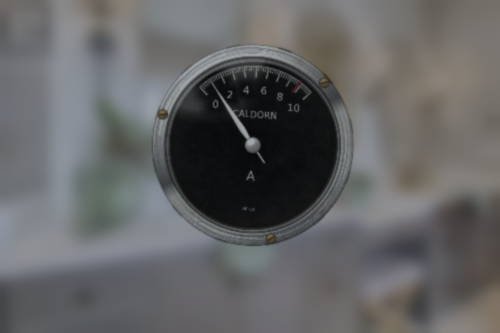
1 A
